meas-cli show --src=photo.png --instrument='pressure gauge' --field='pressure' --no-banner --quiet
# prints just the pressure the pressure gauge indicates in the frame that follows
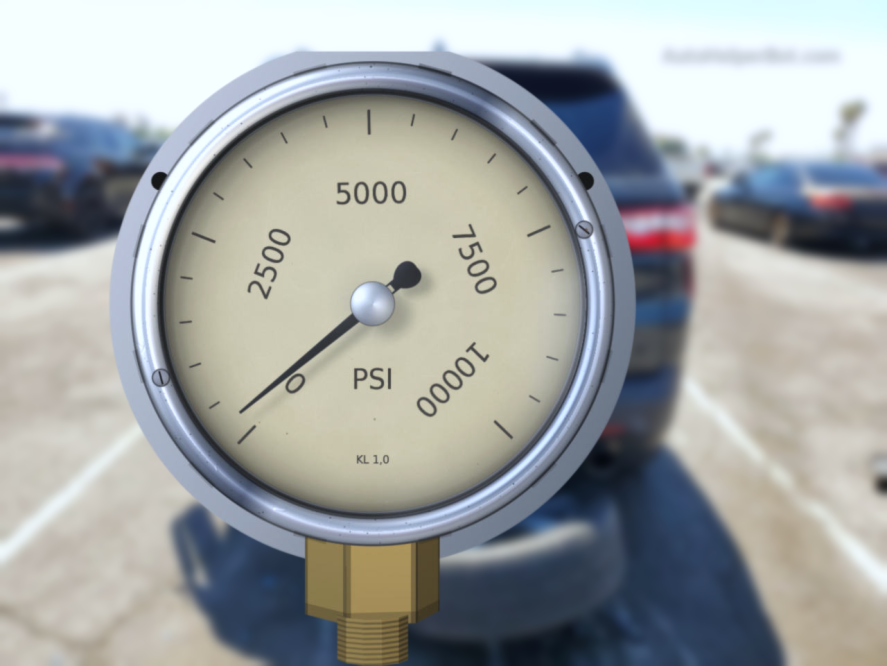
250 psi
